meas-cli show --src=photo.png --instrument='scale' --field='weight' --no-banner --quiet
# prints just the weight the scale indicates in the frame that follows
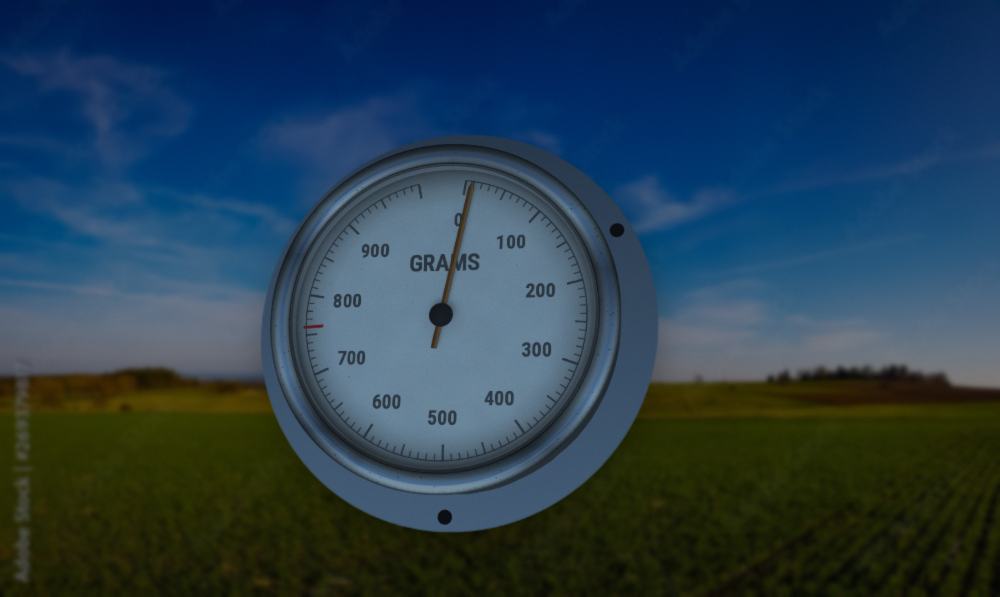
10 g
